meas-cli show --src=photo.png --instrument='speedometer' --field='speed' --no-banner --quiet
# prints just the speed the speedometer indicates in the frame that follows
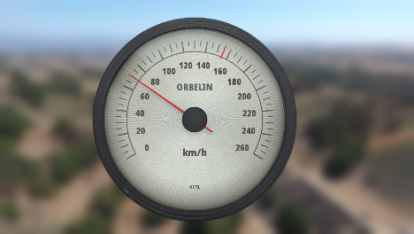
70 km/h
